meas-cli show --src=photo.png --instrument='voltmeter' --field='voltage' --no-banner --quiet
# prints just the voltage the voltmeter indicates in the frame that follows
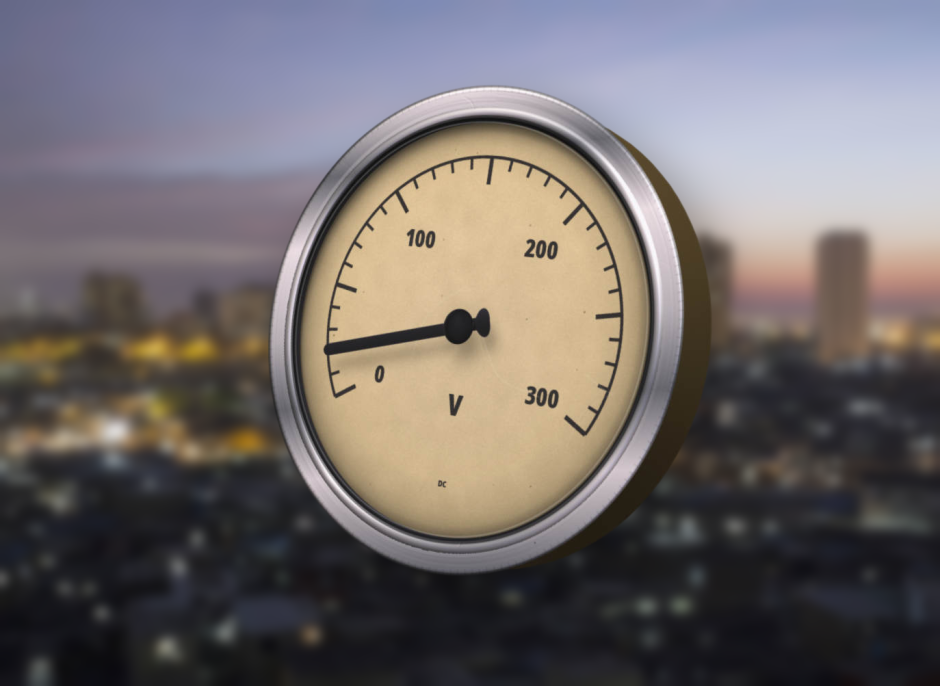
20 V
